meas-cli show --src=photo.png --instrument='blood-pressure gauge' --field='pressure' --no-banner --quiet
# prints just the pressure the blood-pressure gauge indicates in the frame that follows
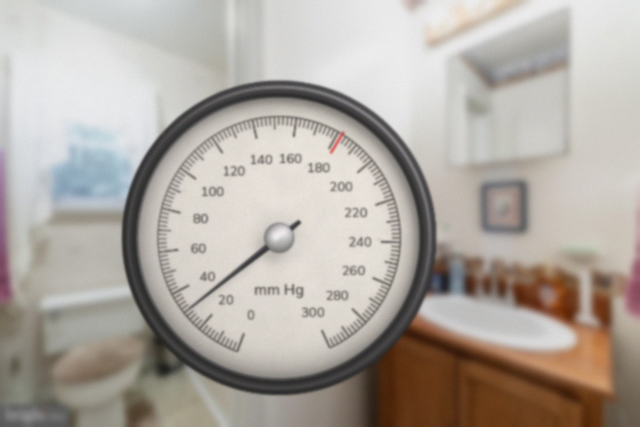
30 mmHg
